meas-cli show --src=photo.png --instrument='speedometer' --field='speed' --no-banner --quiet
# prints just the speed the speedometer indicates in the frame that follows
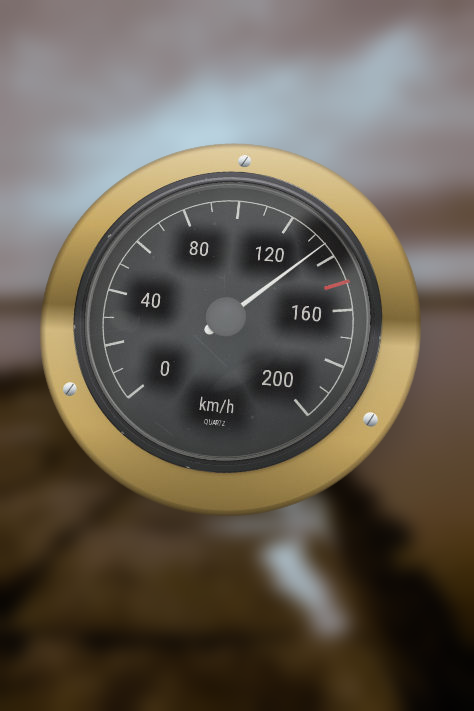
135 km/h
